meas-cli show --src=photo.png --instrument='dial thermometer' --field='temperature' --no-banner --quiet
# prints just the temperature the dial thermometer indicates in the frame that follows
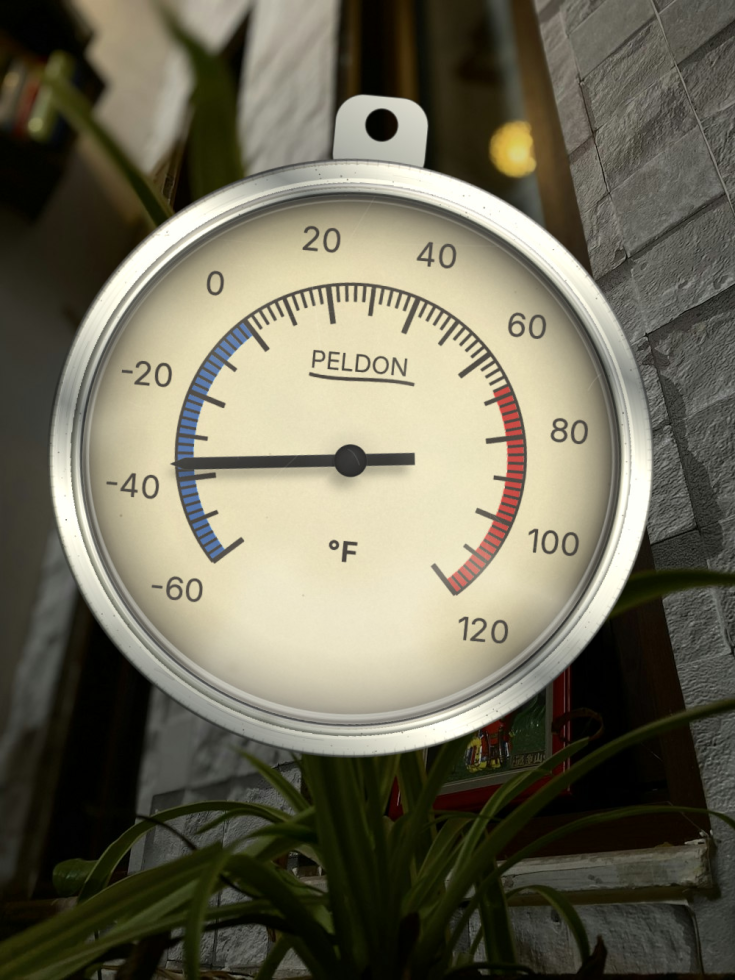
-36 °F
